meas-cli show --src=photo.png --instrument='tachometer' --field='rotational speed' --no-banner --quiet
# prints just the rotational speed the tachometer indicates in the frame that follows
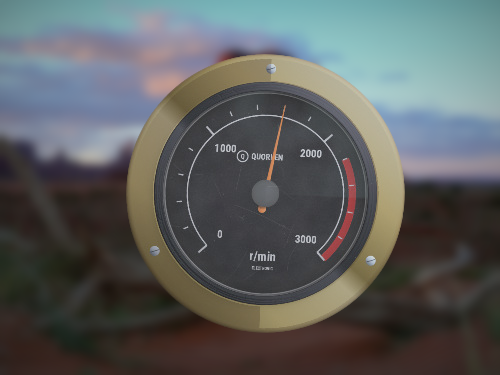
1600 rpm
